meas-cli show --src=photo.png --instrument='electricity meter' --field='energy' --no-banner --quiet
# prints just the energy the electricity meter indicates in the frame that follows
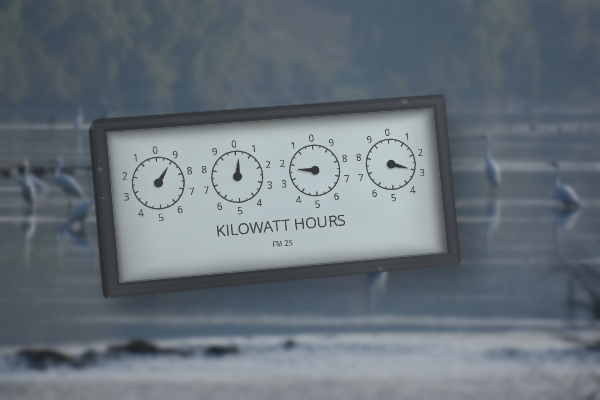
9023 kWh
